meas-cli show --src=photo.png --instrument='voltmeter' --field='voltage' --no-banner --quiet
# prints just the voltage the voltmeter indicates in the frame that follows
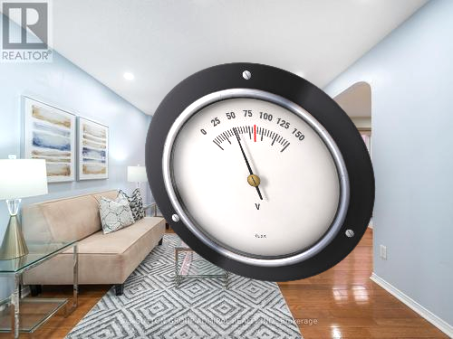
50 V
